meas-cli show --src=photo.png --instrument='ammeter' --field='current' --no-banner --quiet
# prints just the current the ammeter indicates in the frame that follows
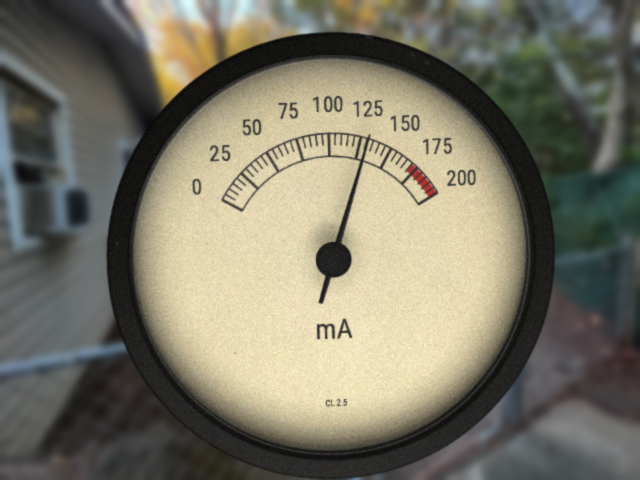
130 mA
